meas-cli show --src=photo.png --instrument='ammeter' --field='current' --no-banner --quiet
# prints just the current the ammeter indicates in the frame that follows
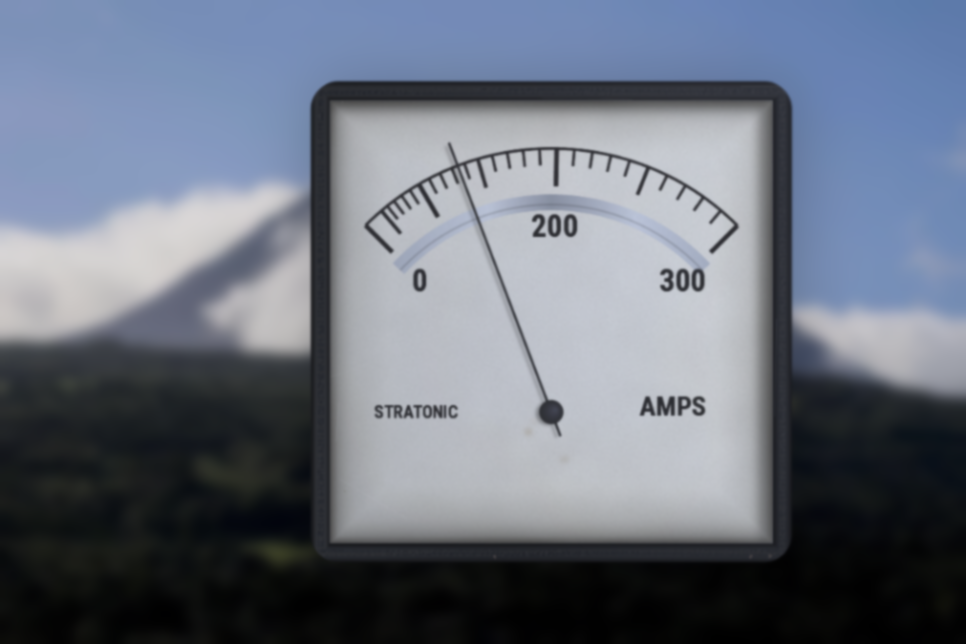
135 A
